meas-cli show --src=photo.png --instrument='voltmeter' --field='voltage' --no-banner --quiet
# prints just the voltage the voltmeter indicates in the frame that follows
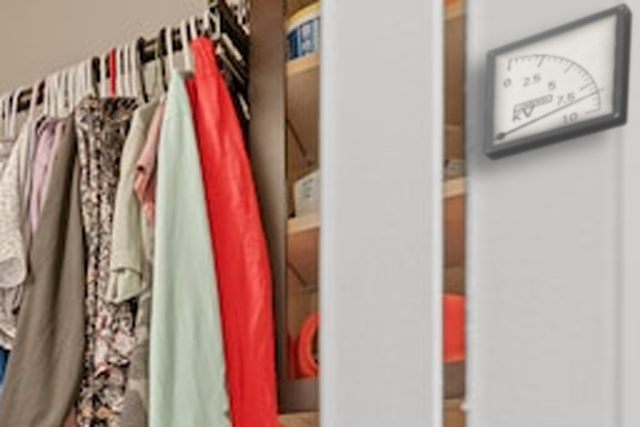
8.5 kV
